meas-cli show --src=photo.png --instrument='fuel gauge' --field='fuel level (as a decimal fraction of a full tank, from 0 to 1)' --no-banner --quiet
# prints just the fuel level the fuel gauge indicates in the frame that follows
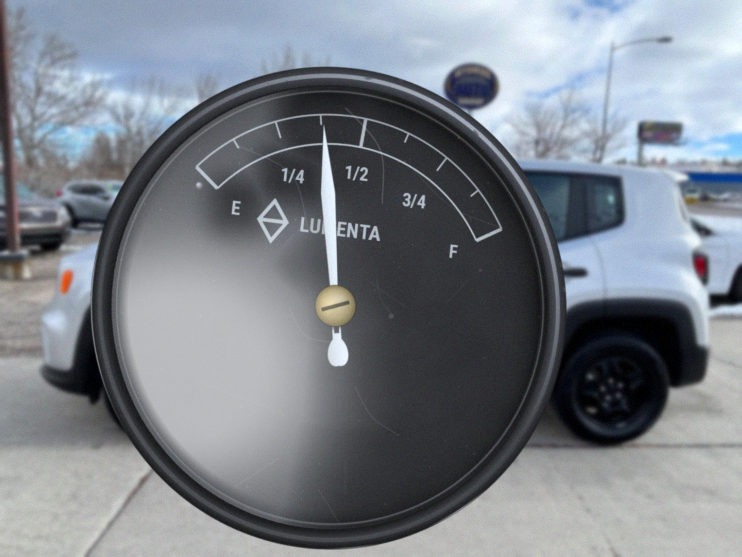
0.375
